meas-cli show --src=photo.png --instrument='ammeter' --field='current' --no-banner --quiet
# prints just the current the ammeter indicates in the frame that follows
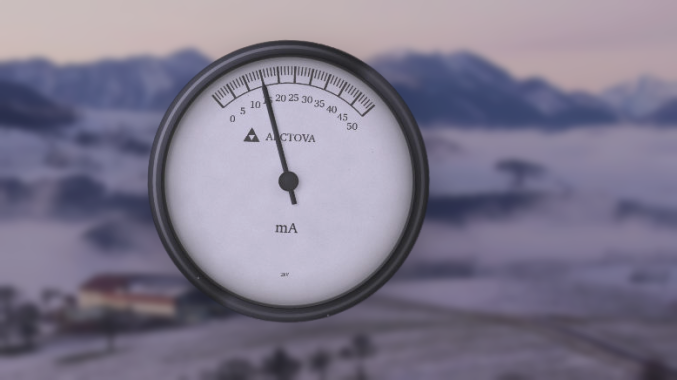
15 mA
